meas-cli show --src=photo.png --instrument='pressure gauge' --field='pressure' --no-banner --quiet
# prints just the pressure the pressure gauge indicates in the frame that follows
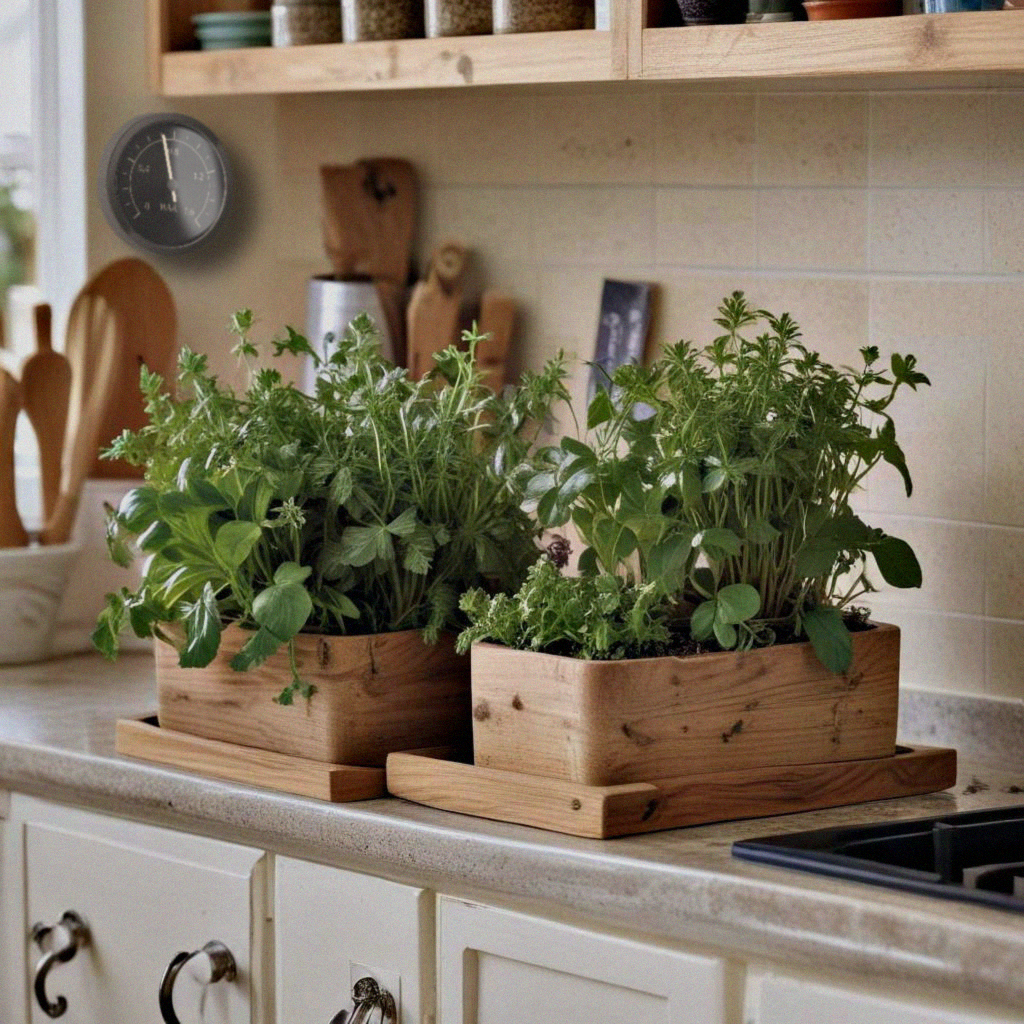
0.7 bar
